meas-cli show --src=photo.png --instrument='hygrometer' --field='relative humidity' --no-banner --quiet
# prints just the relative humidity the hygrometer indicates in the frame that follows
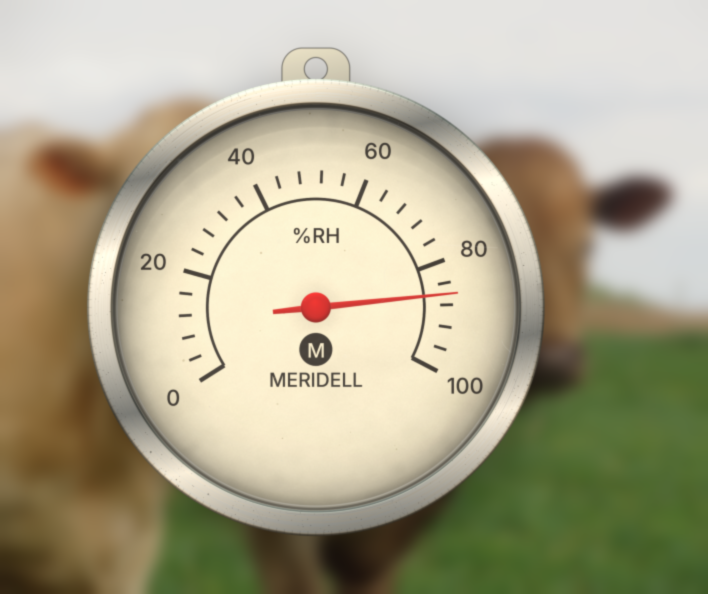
86 %
